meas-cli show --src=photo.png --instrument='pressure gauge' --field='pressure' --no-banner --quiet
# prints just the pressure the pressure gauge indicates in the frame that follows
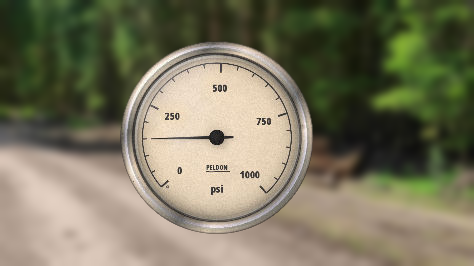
150 psi
